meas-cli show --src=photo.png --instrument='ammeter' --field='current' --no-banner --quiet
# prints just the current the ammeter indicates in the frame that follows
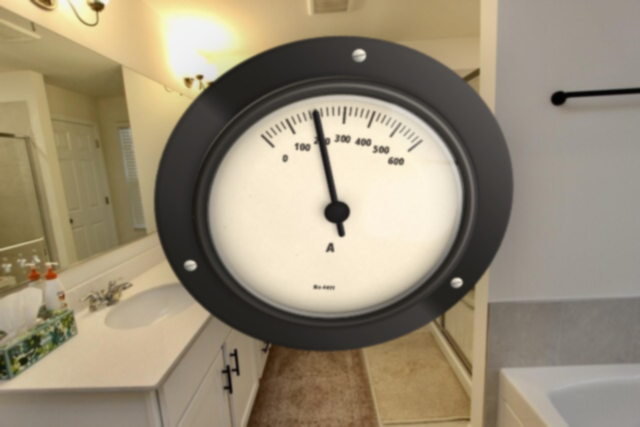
200 A
